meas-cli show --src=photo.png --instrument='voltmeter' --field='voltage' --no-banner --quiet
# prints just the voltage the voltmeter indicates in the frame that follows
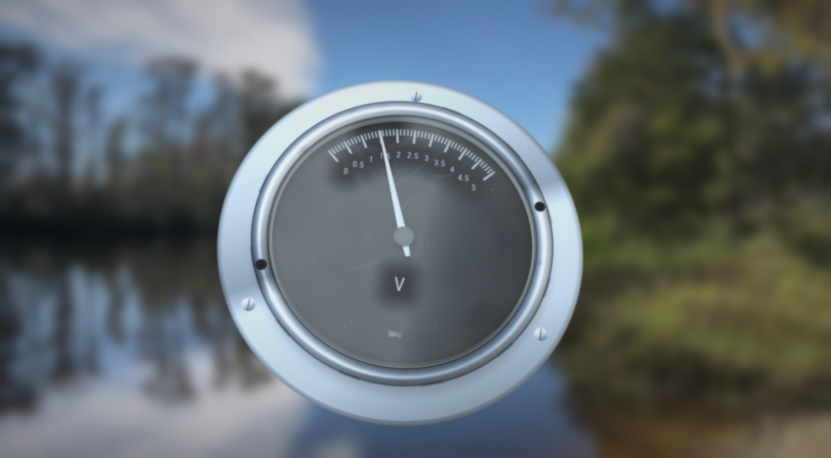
1.5 V
